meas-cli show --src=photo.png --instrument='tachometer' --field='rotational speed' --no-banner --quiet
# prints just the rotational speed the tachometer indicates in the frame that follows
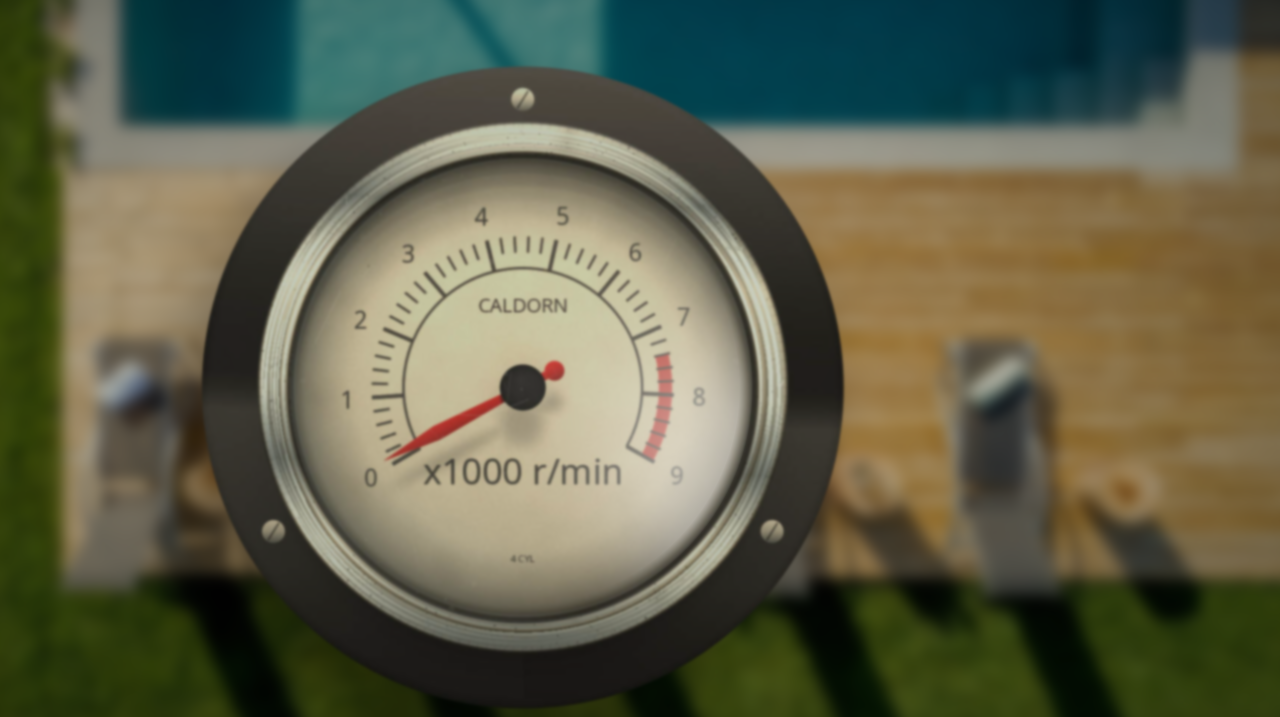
100 rpm
